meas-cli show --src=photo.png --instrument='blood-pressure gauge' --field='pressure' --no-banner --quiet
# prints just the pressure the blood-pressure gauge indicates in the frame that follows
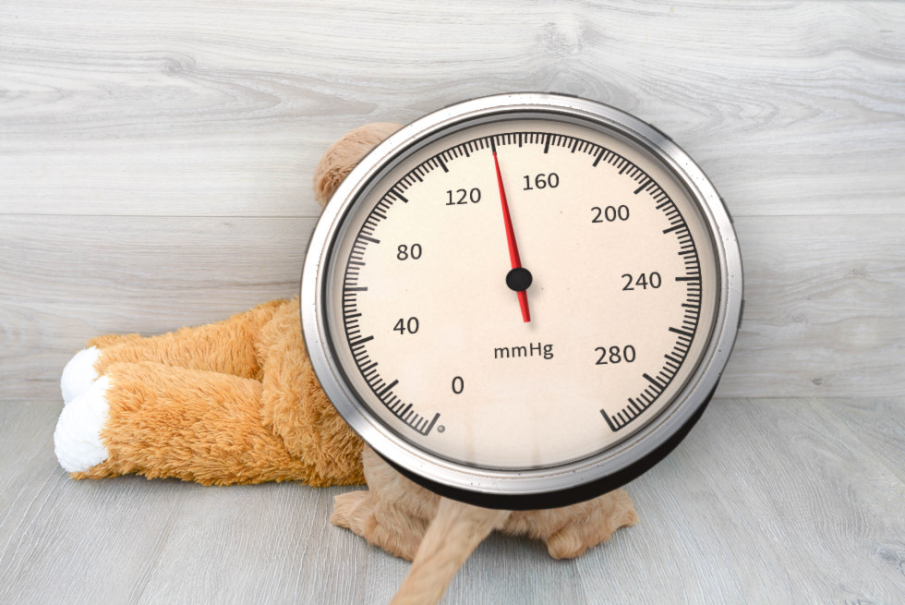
140 mmHg
